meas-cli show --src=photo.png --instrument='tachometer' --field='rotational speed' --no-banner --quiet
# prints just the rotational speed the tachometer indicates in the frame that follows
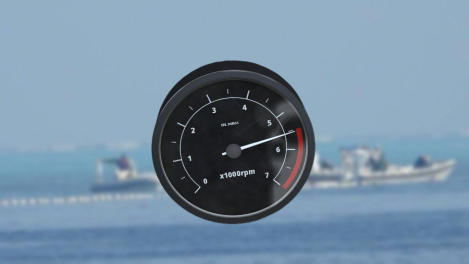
5500 rpm
